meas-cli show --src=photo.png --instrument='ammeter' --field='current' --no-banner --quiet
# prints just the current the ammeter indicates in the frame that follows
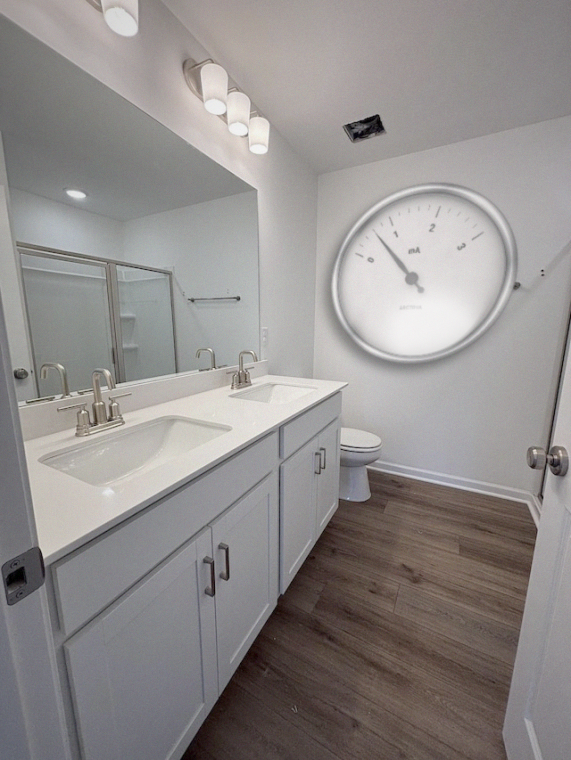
0.6 mA
